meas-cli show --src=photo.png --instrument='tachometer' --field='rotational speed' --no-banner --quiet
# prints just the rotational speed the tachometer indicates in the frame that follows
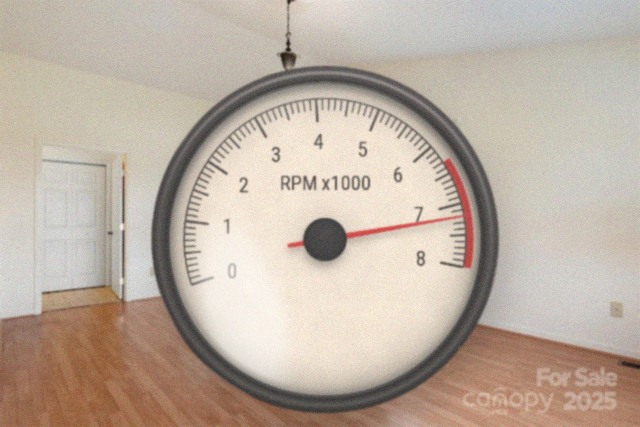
7200 rpm
